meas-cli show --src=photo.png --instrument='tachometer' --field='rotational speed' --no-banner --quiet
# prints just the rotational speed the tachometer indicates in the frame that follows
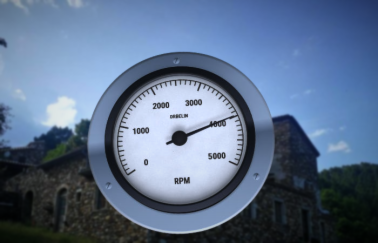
4000 rpm
